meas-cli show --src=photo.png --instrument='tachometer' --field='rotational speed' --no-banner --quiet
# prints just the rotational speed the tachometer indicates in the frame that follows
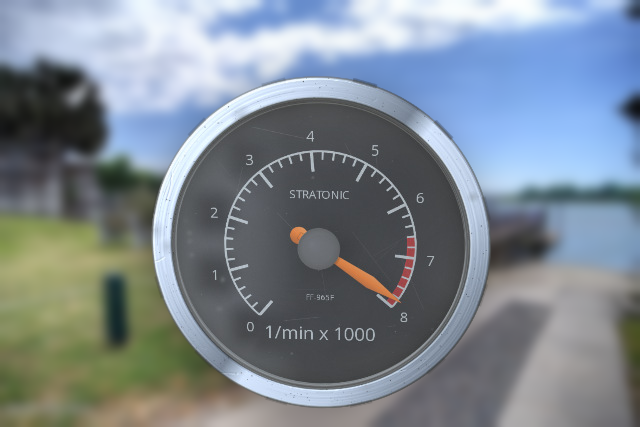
7800 rpm
